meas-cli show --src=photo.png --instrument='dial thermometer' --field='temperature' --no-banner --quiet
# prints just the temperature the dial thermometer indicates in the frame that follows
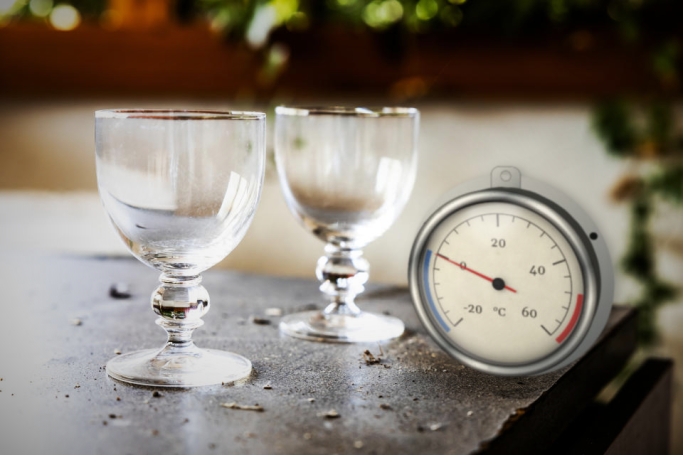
0 °C
